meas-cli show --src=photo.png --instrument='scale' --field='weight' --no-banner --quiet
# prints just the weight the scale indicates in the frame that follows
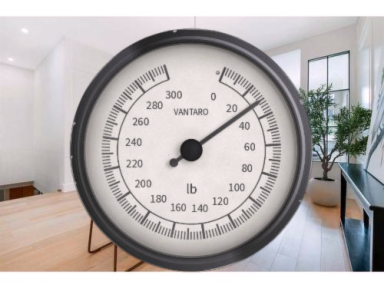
30 lb
